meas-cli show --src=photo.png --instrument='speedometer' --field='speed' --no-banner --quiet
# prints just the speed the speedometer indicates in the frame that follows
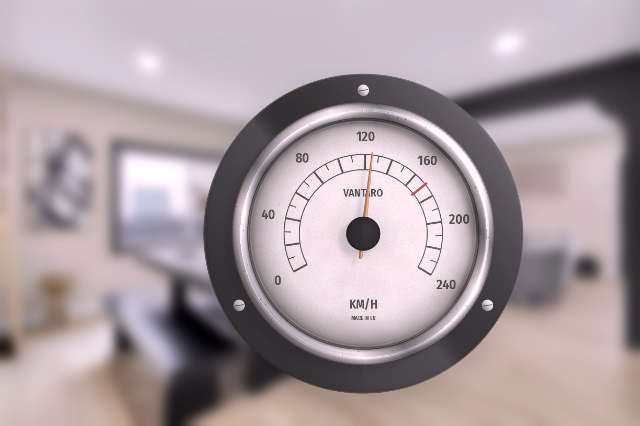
125 km/h
